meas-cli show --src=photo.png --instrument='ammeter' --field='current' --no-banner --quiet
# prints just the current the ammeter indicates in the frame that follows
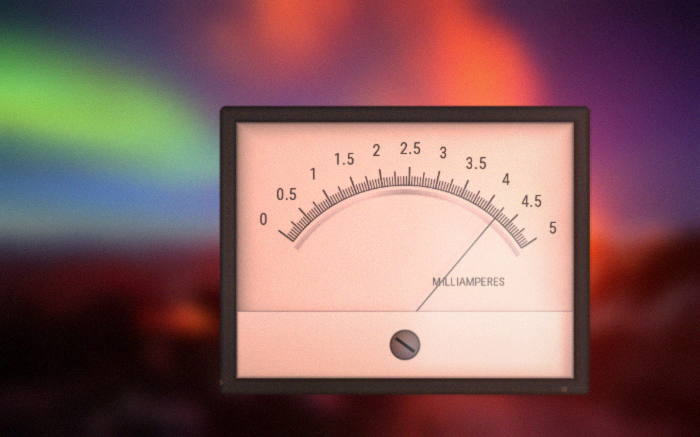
4.25 mA
